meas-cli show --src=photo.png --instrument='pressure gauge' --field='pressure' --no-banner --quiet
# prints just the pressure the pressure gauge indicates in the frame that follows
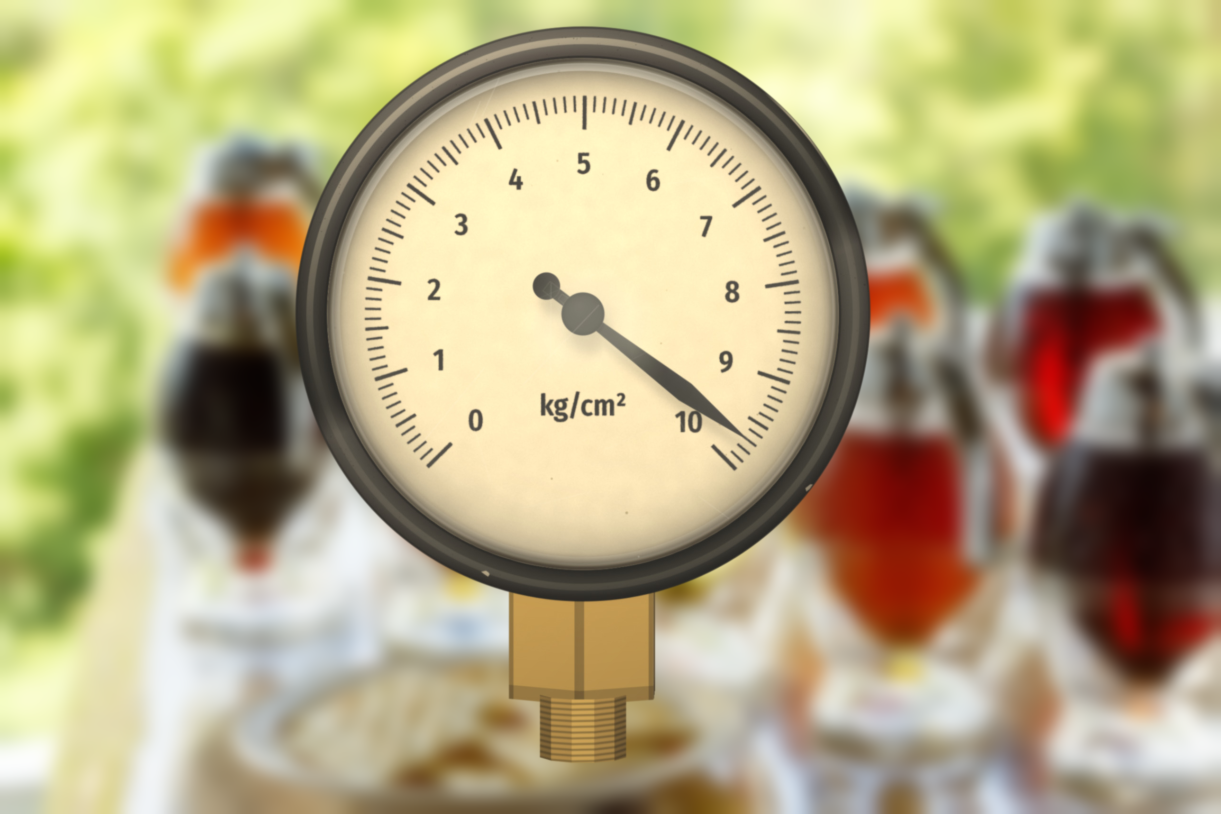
9.7 kg/cm²
